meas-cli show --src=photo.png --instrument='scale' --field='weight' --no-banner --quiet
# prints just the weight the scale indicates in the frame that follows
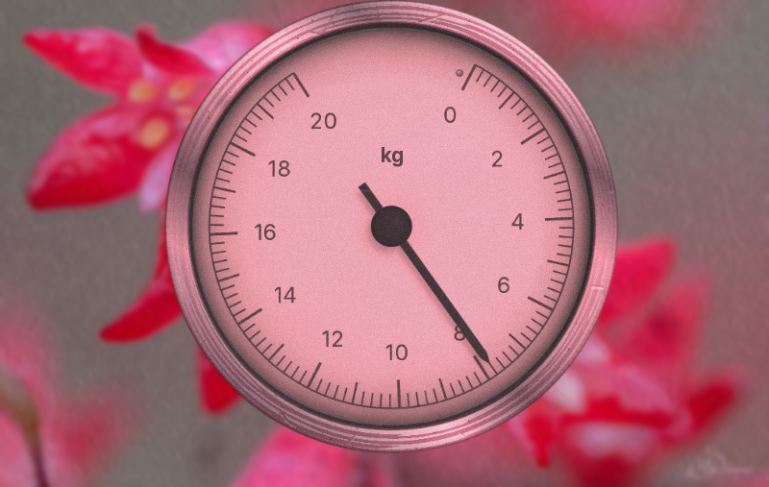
7.8 kg
